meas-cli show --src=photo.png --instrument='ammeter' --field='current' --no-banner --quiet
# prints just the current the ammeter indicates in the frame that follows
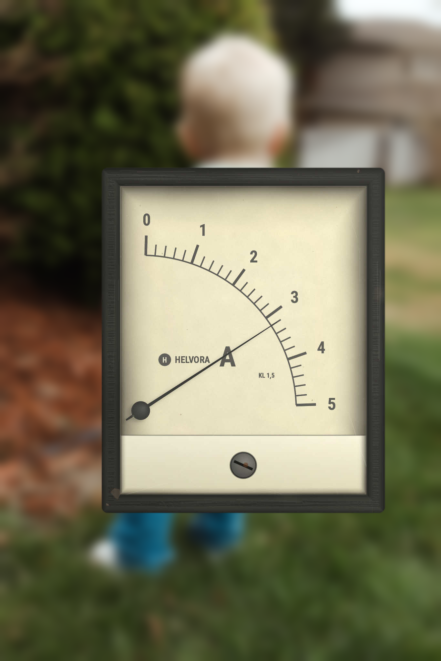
3.2 A
